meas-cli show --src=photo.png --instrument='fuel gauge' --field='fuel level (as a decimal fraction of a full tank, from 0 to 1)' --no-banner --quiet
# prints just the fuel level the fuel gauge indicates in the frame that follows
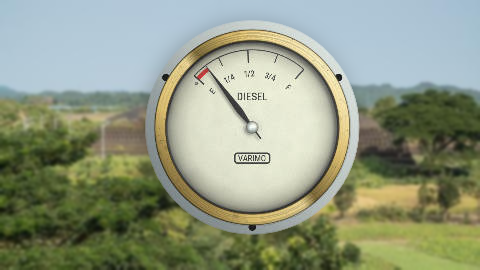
0.125
